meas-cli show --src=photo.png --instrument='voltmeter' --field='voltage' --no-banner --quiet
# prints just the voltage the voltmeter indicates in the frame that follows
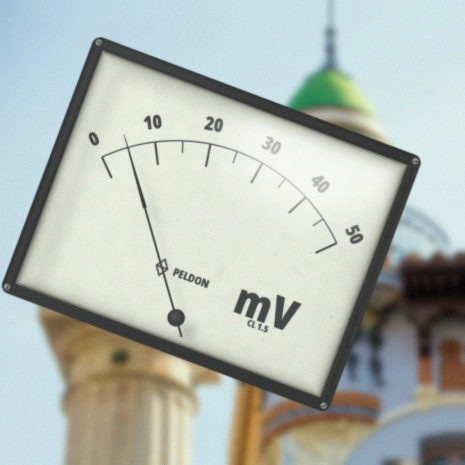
5 mV
